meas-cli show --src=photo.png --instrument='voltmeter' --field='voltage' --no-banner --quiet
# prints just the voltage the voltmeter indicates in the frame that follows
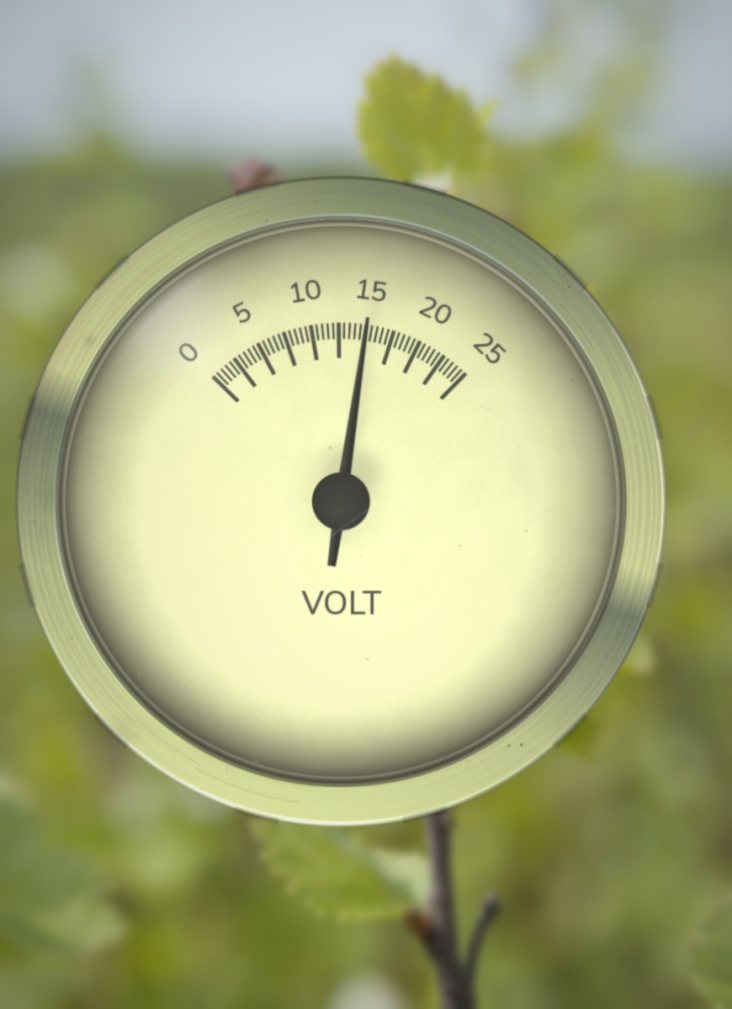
15 V
